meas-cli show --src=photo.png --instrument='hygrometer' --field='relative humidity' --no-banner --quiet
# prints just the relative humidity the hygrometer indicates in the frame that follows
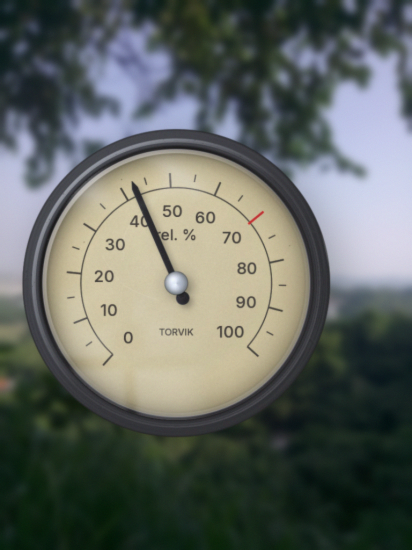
42.5 %
